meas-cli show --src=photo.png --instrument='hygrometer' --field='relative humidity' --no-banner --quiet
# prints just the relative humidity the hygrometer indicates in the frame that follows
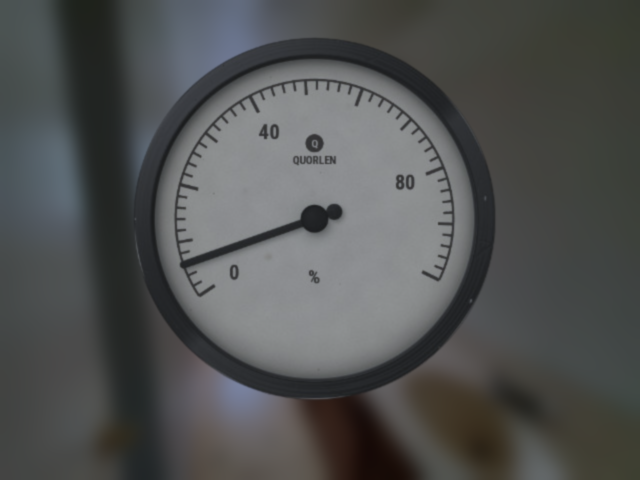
6 %
